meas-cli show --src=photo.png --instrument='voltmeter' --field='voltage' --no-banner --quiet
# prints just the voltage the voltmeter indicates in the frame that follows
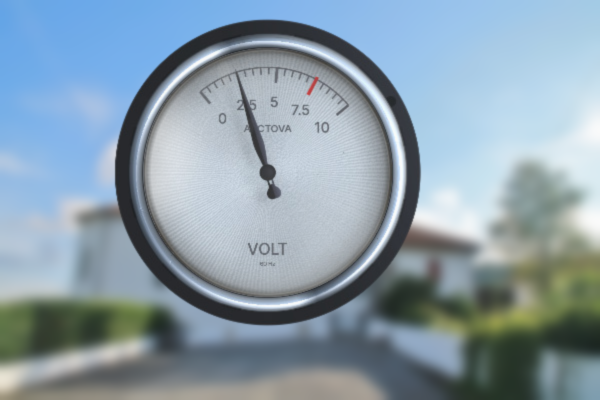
2.5 V
